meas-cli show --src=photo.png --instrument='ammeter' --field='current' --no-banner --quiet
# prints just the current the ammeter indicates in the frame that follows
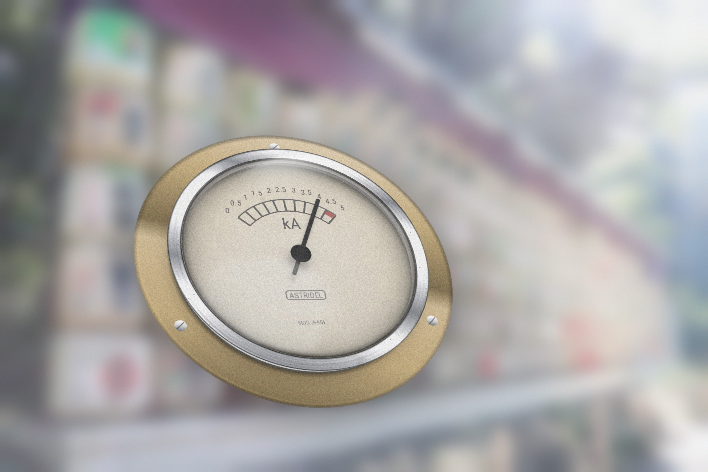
4 kA
